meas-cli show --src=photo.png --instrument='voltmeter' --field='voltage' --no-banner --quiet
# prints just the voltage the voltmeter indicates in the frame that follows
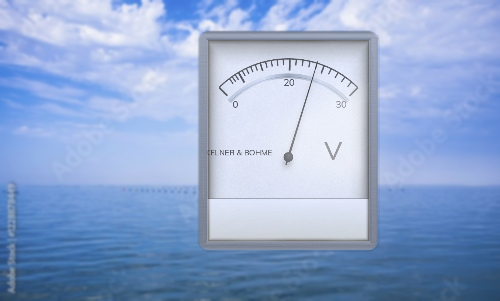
24 V
